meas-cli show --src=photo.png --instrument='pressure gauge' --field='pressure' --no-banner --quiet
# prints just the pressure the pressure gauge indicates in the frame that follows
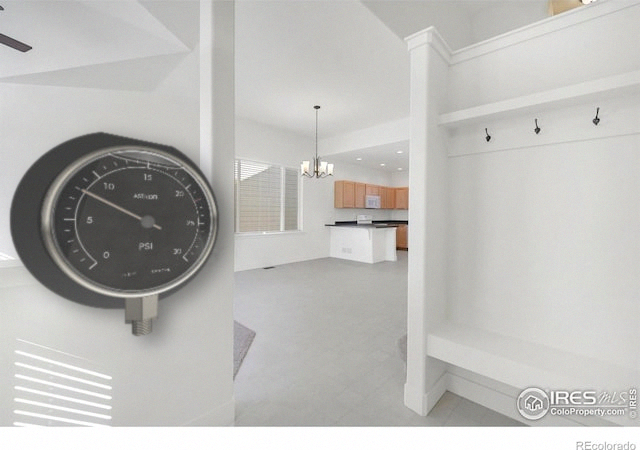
8 psi
